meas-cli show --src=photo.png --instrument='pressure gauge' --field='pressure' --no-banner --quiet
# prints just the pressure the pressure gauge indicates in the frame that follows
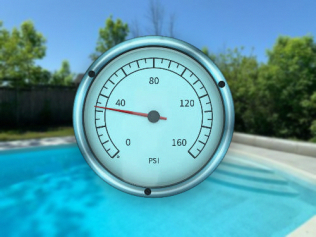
32.5 psi
